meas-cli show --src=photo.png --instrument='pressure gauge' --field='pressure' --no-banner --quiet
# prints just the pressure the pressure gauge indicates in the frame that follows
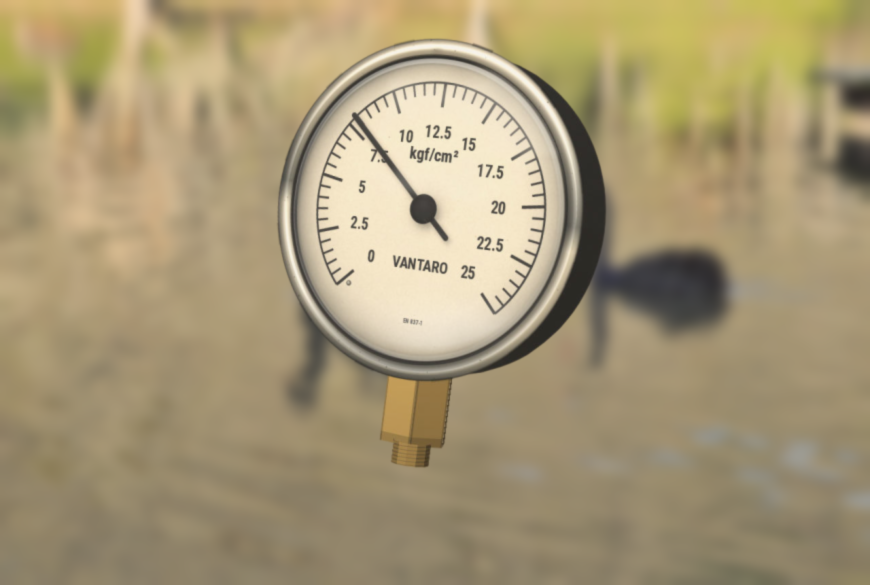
8 kg/cm²
